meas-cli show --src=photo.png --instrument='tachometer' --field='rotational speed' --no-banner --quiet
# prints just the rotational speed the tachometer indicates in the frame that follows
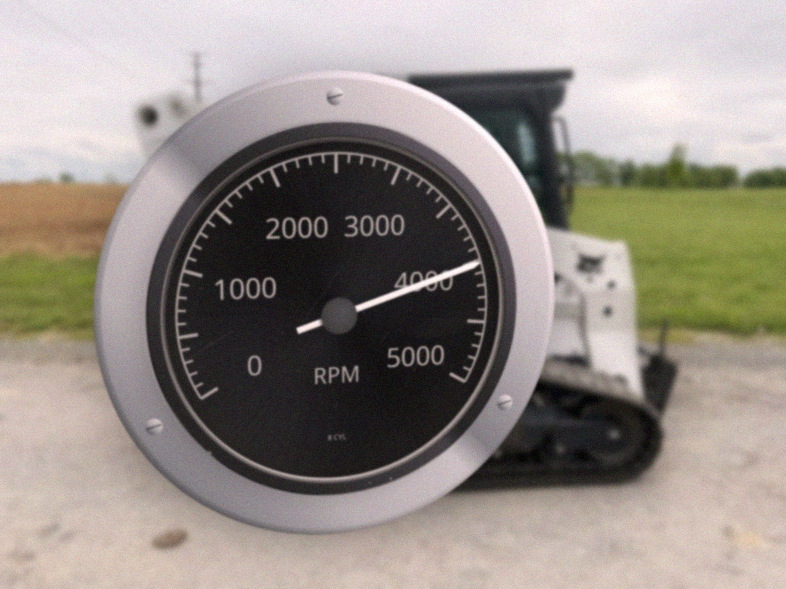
4000 rpm
